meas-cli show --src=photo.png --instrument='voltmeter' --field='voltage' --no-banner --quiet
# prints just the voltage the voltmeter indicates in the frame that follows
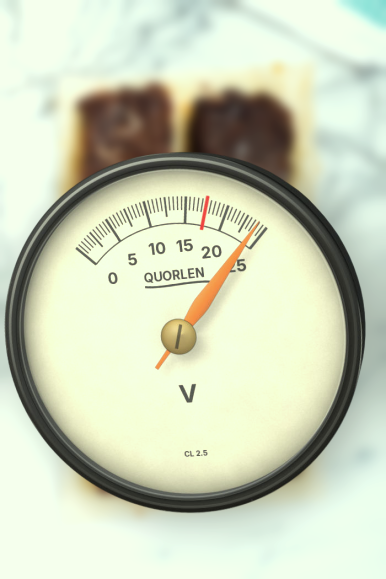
24 V
